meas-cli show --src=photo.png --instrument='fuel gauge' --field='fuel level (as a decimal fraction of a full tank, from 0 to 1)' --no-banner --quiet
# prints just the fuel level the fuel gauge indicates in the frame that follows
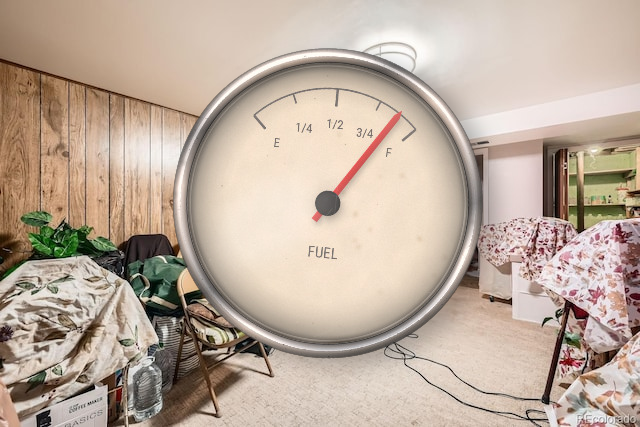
0.875
